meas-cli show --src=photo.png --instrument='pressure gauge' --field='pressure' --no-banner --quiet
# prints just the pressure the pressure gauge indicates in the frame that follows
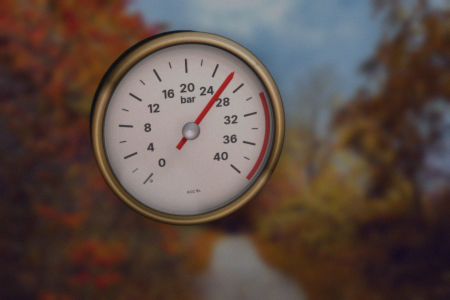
26 bar
